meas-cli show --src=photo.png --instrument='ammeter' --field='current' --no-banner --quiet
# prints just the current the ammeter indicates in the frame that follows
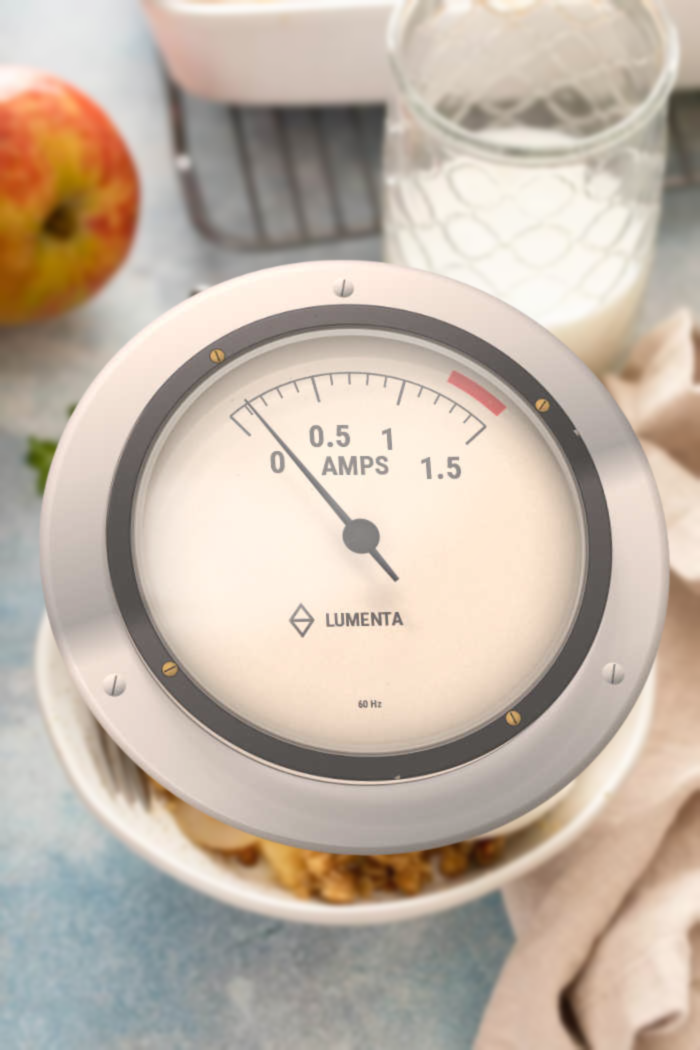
0.1 A
